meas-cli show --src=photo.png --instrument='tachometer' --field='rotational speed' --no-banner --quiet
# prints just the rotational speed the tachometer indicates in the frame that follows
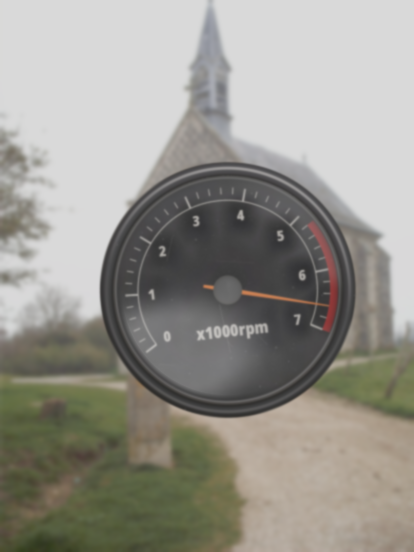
6600 rpm
